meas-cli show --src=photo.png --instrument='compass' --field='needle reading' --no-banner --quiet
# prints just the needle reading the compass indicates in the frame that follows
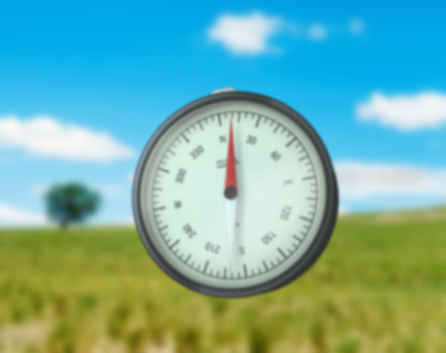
10 °
